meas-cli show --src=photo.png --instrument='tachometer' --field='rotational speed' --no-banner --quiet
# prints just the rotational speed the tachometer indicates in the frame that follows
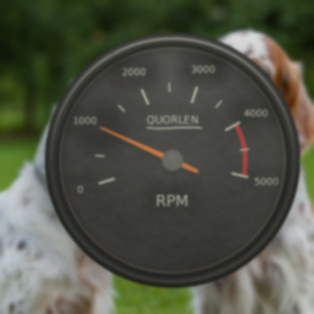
1000 rpm
